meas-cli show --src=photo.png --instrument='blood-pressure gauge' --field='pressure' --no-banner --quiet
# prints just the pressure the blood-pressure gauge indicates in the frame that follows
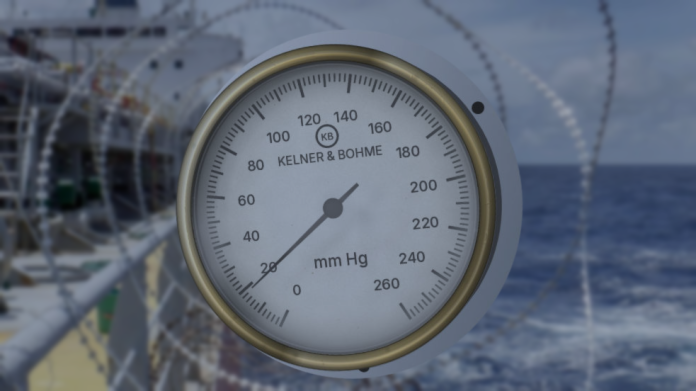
18 mmHg
